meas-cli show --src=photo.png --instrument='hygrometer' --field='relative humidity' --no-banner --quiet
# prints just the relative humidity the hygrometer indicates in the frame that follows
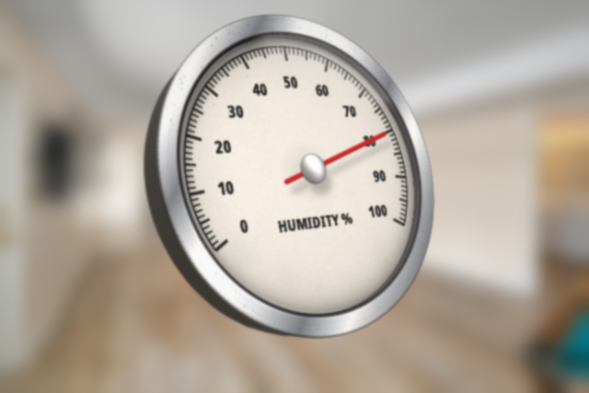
80 %
